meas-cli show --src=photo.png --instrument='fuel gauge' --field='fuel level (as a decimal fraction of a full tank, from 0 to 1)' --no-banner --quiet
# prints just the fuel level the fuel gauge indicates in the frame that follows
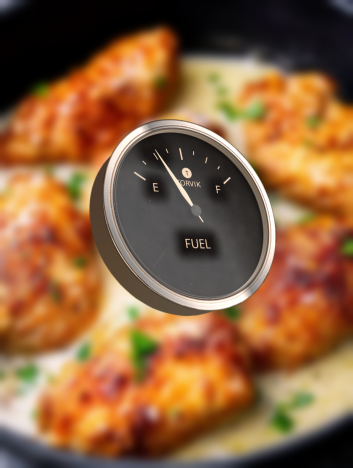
0.25
